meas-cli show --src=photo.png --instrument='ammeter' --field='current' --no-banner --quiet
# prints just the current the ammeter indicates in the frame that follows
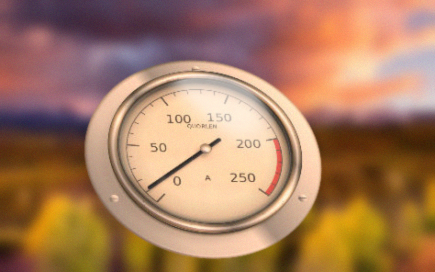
10 A
